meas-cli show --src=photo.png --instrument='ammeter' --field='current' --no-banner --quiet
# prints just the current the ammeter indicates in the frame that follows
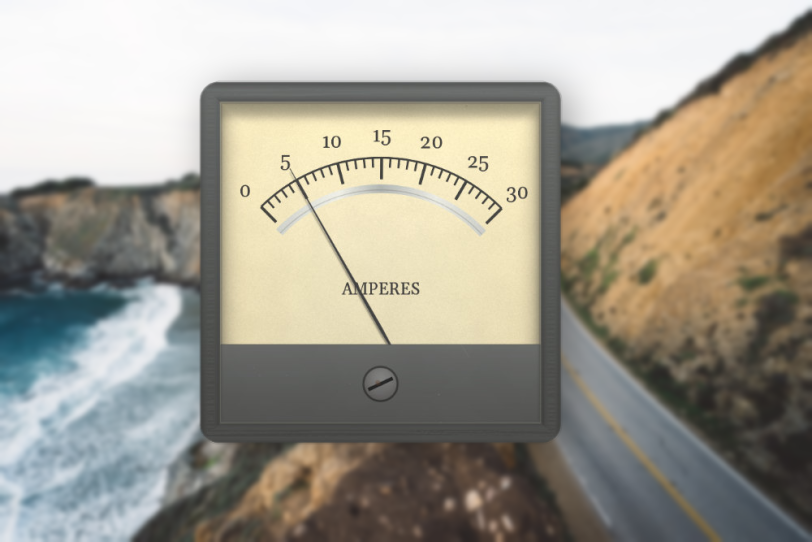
5 A
